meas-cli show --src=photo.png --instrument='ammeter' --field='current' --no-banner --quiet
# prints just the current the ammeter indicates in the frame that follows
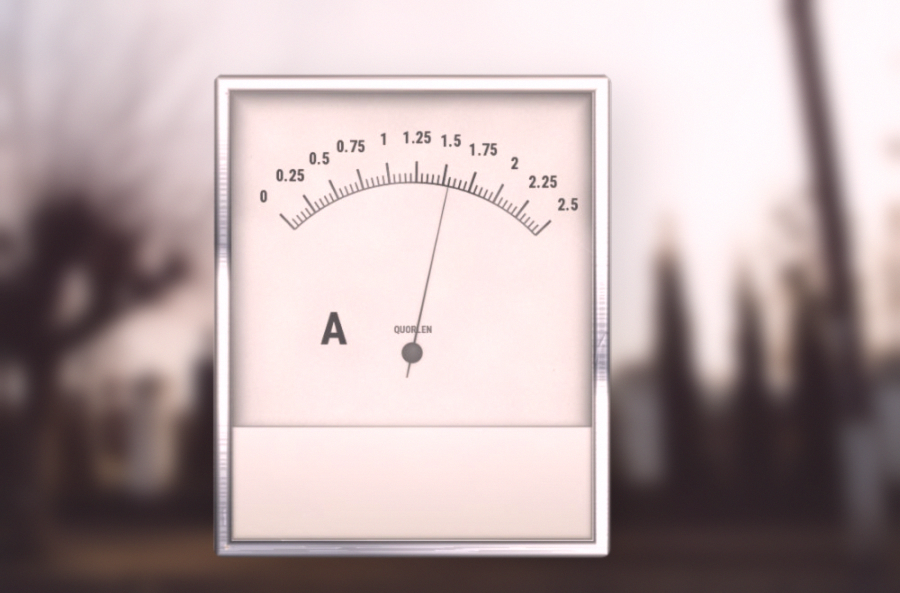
1.55 A
